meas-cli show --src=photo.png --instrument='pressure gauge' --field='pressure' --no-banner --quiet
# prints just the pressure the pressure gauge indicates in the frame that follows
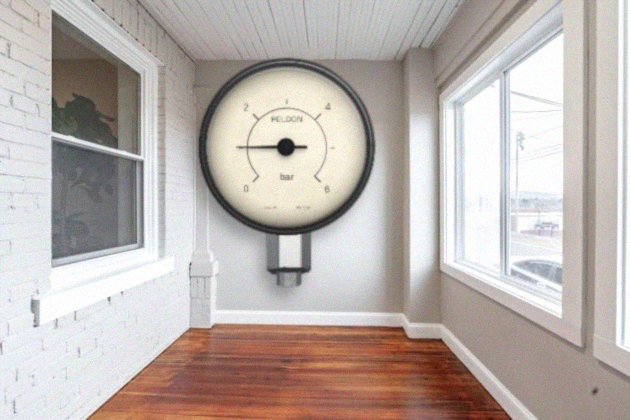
1 bar
